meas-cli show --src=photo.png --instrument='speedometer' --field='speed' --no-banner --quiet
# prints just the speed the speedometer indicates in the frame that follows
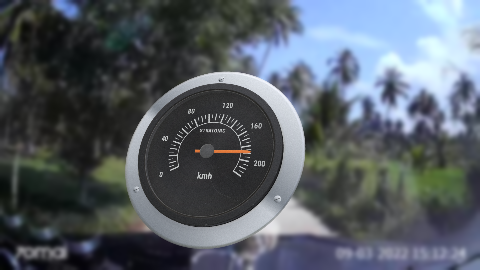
190 km/h
